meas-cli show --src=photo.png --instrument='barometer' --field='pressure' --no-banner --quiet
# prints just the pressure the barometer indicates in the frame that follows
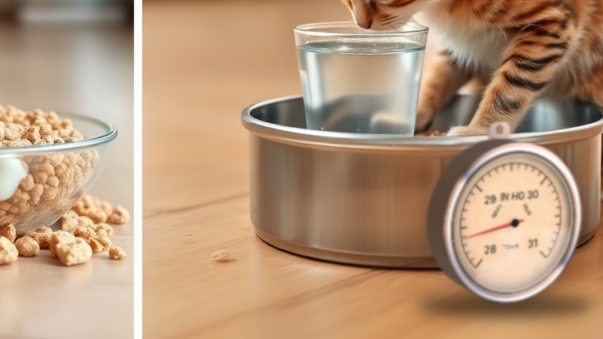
28.4 inHg
